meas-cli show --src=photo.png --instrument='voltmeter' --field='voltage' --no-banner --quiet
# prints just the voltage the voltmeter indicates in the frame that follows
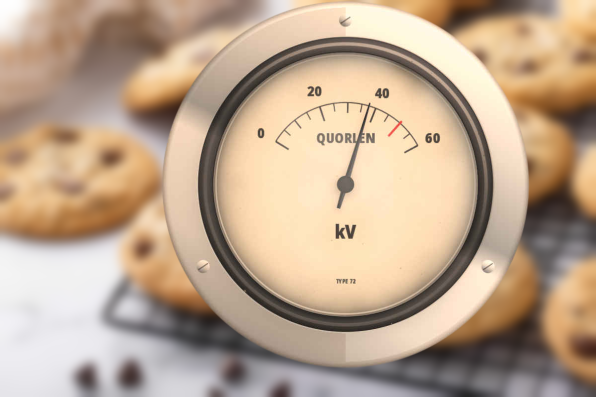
37.5 kV
